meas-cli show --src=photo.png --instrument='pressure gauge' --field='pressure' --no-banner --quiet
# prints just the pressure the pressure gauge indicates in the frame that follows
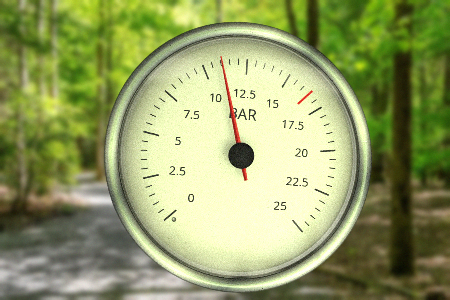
11 bar
